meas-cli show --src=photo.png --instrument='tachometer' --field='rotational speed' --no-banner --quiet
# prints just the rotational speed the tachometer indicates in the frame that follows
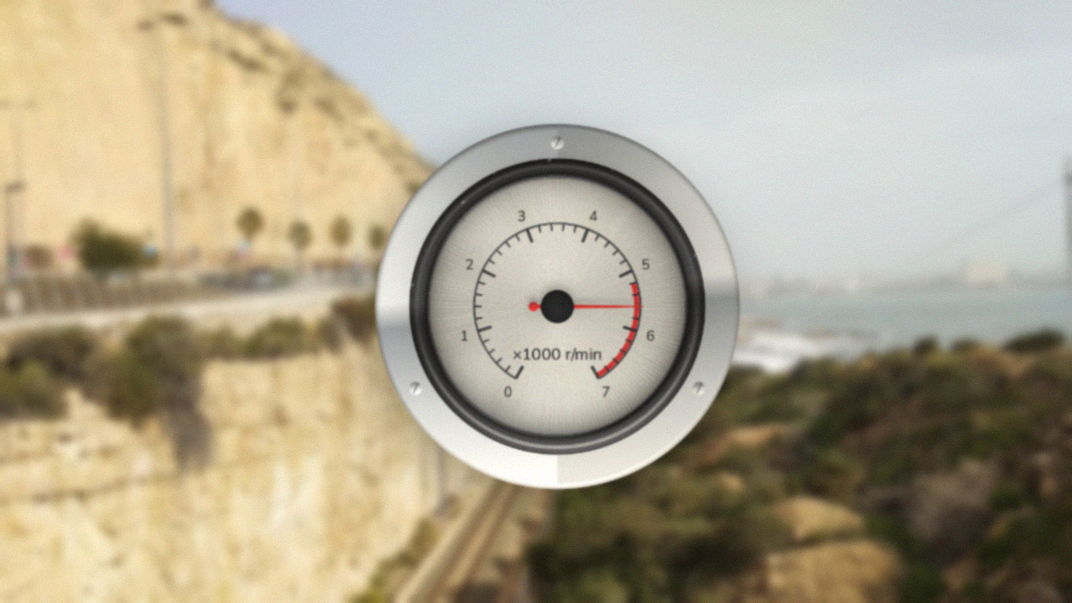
5600 rpm
